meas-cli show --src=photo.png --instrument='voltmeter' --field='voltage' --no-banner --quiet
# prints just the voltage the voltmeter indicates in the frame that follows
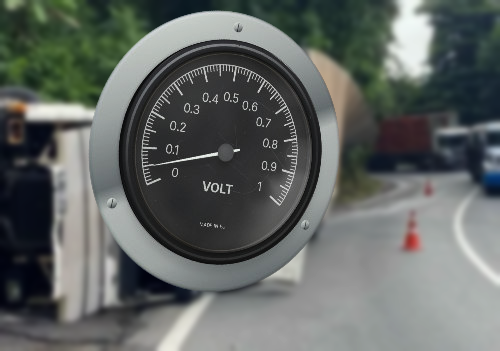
0.05 V
